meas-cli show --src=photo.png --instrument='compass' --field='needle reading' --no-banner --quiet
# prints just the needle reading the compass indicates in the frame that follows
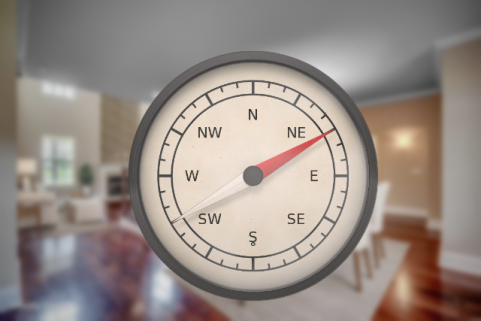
60 °
